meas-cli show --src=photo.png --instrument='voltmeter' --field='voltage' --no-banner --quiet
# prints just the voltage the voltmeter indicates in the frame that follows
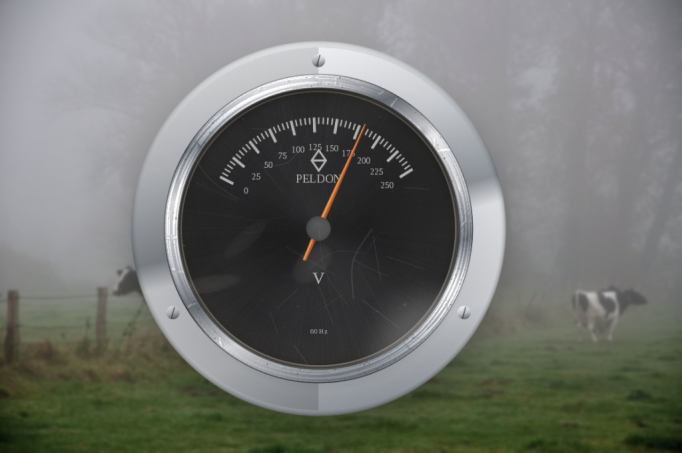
180 V
